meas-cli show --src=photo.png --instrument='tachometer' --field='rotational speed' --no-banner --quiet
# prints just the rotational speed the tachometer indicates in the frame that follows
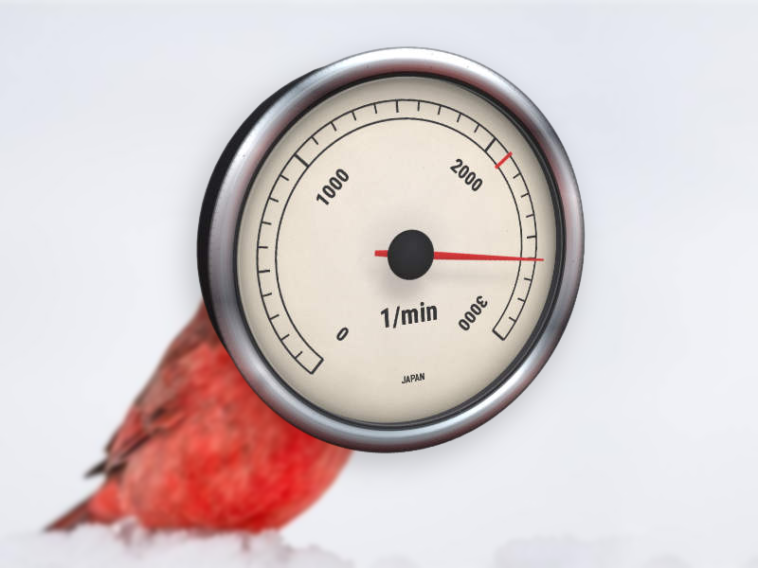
2600 rpm
